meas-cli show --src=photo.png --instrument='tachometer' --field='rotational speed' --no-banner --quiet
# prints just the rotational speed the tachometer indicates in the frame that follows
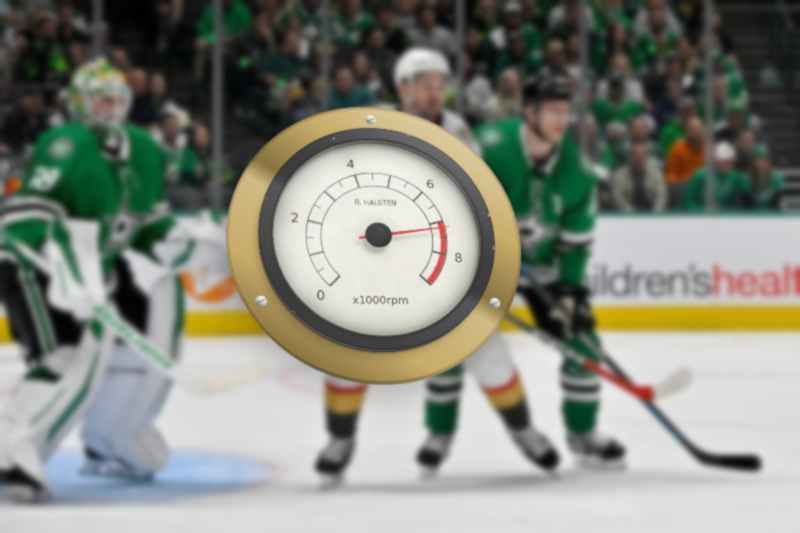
7250 rpm
